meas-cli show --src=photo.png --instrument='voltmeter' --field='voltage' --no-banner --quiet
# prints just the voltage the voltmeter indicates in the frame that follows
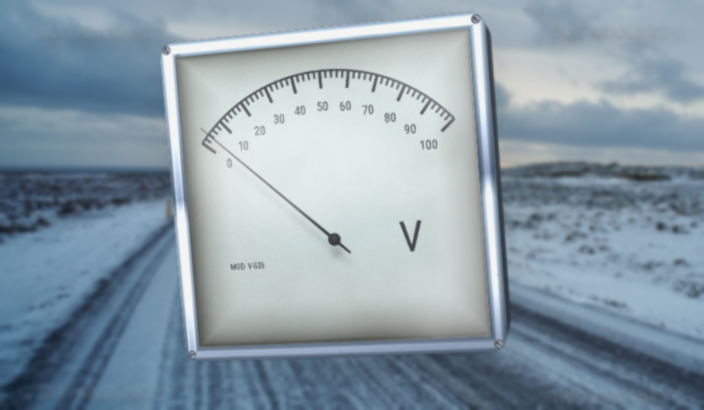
4 V
